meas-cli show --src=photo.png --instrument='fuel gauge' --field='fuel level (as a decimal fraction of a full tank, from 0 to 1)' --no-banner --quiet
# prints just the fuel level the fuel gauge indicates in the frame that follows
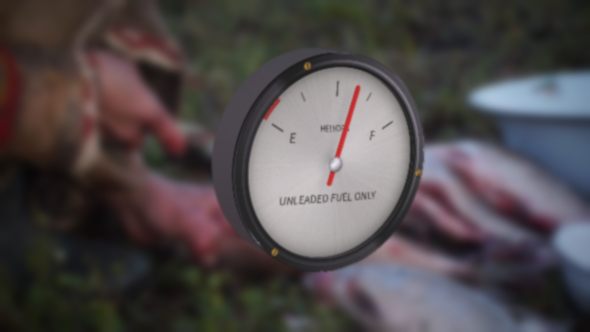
0.625
